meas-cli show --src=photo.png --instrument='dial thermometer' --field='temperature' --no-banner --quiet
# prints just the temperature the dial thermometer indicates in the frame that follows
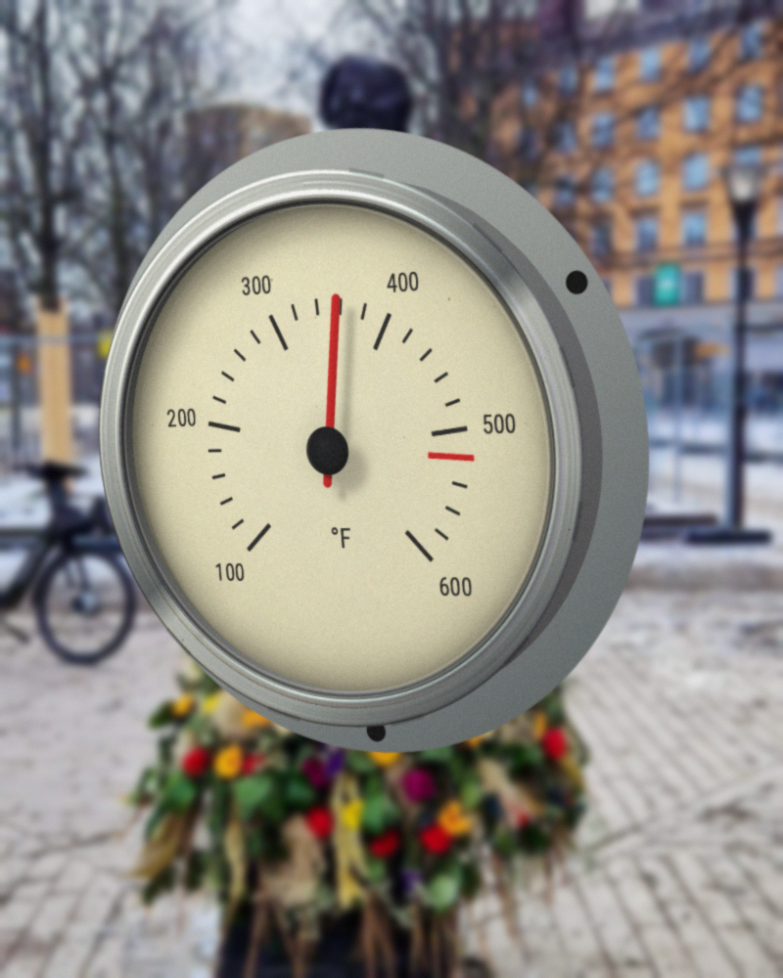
360 °F
